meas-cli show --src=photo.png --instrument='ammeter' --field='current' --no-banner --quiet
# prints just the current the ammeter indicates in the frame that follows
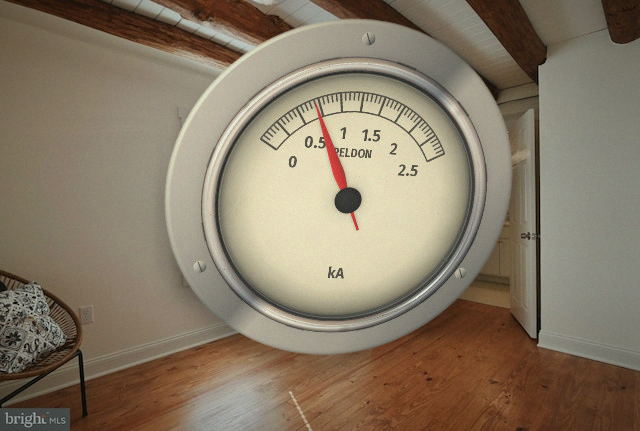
0.7 kA
